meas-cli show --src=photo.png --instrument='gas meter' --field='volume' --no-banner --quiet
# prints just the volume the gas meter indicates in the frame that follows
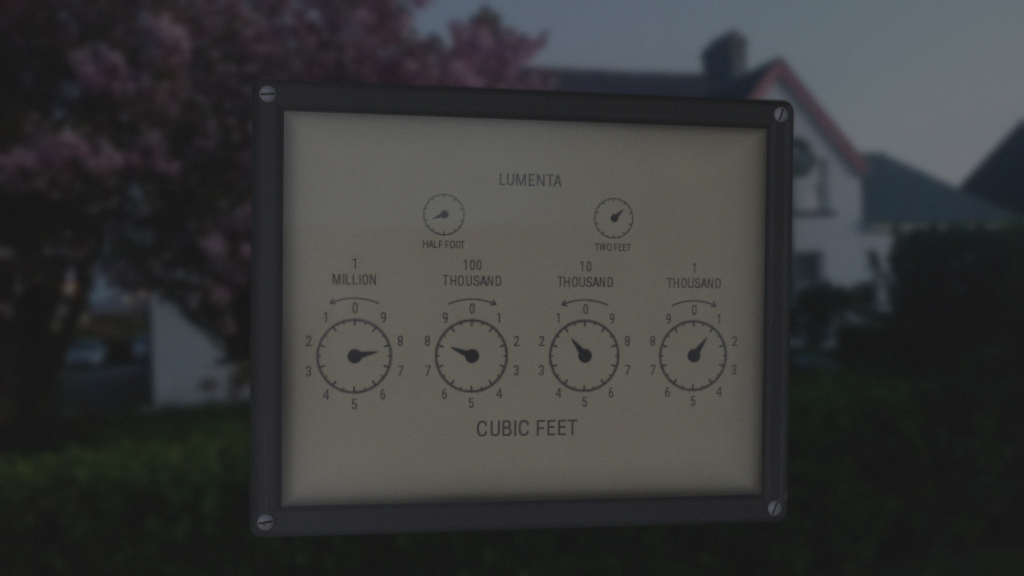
781100 ft³
